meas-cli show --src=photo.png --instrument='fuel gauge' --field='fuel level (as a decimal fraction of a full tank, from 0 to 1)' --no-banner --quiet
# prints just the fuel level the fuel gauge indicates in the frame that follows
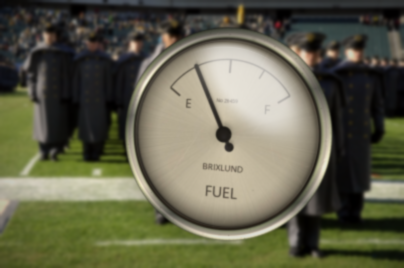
0.25
